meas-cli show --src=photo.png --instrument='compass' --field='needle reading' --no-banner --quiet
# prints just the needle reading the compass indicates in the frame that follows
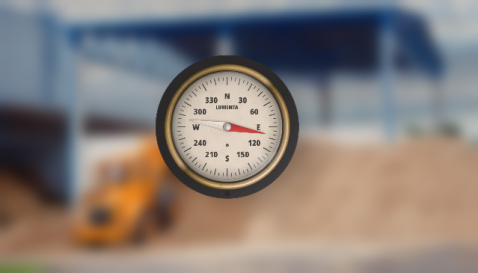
100 °
